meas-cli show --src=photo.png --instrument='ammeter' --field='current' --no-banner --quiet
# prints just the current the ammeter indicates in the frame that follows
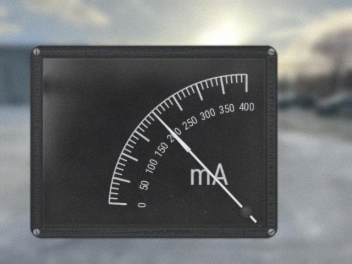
200 mA
